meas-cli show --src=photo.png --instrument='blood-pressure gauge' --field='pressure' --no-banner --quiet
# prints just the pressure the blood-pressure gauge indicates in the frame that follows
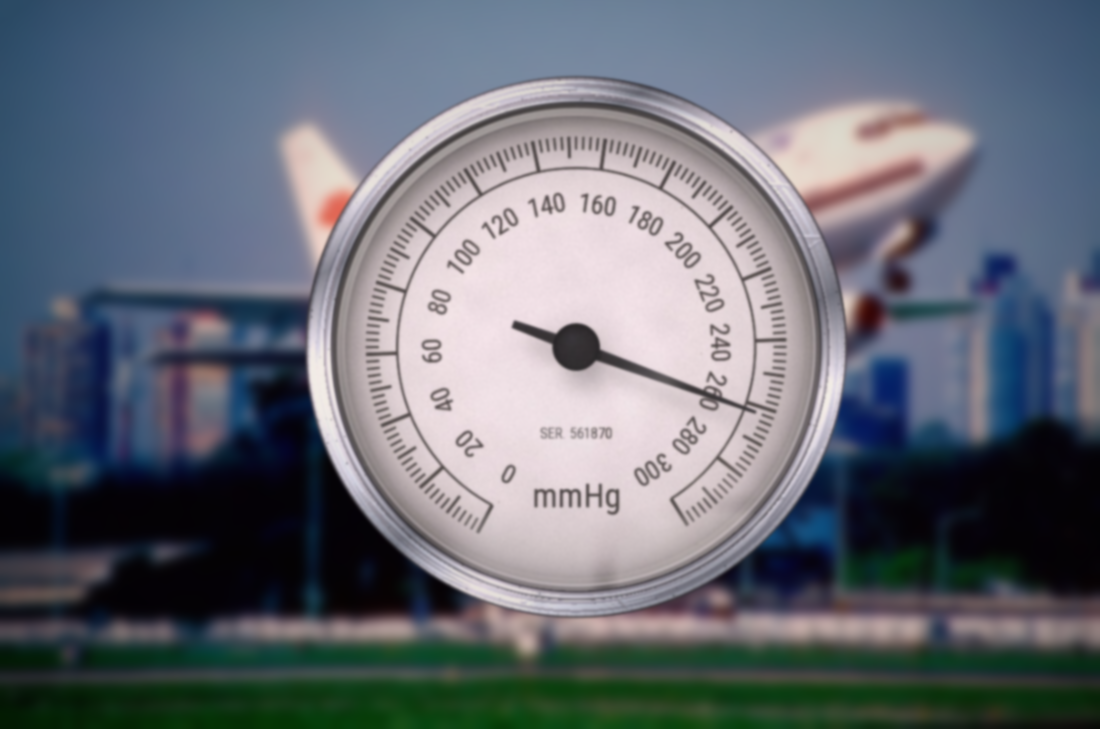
262 mmHg
